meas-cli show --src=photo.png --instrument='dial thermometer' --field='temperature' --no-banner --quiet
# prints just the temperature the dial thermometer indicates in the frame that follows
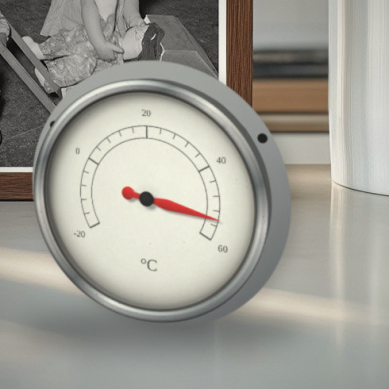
54 °C
